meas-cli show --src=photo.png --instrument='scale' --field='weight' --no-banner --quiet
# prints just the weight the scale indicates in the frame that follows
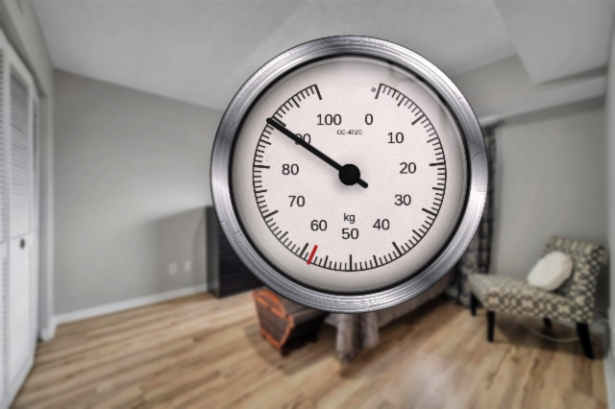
89 kg
